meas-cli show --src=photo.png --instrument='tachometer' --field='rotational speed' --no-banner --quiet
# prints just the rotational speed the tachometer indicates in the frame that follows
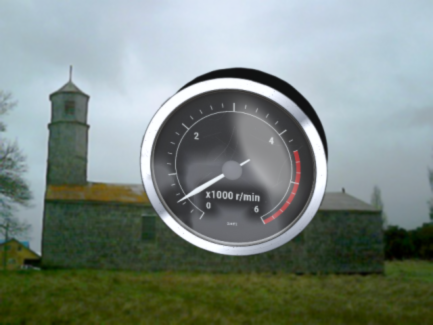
500 rpm
